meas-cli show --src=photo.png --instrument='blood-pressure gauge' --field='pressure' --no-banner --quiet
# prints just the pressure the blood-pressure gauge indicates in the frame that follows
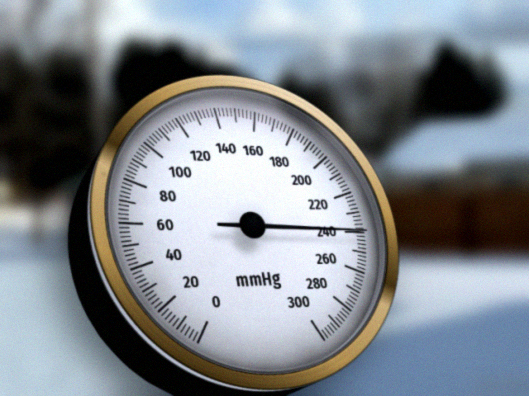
240 mmHg
